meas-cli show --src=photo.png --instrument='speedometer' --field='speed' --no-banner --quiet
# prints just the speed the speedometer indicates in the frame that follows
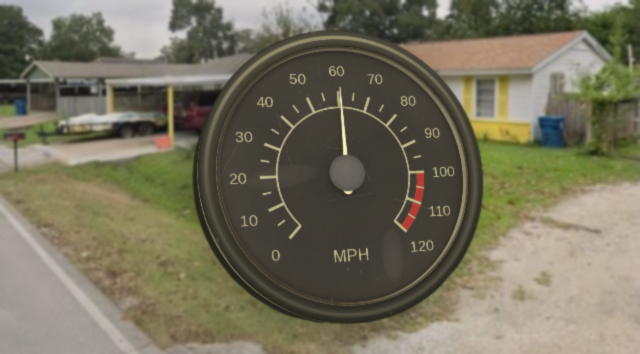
60 mph
